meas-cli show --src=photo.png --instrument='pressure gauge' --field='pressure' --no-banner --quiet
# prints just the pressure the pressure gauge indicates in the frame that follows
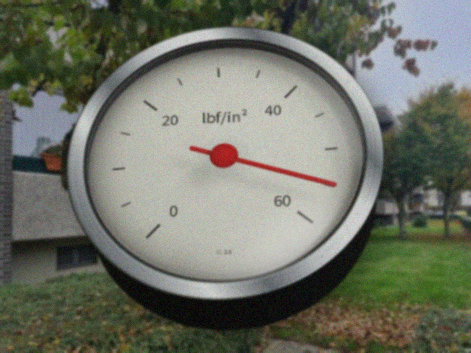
55 psi
